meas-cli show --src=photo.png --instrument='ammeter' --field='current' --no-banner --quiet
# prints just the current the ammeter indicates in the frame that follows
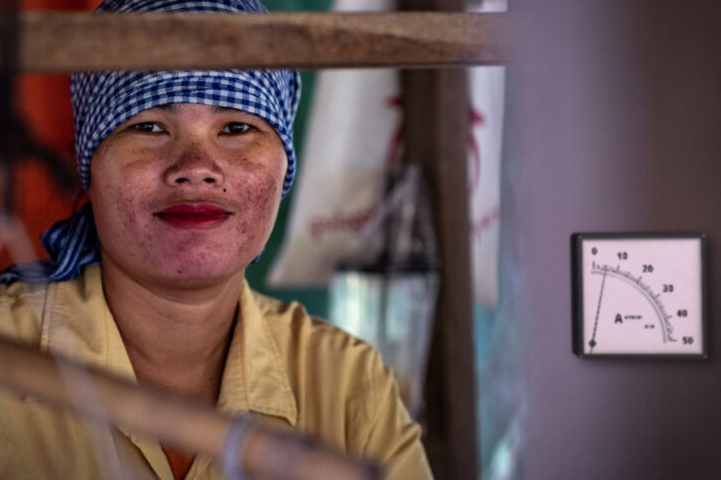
5 A
